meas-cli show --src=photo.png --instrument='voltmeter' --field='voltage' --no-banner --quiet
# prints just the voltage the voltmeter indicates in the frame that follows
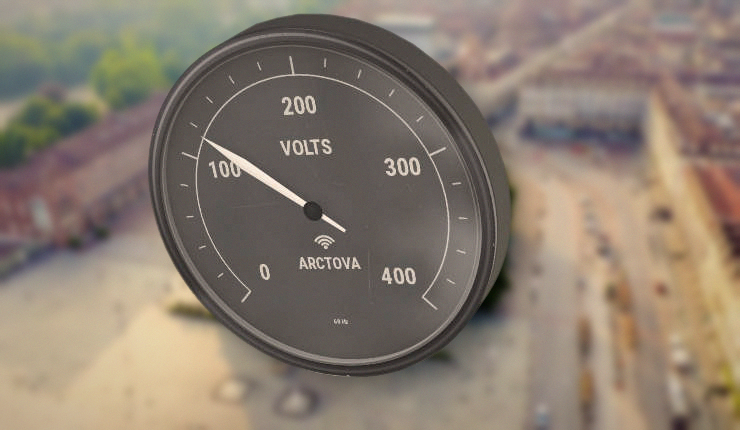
120 V
